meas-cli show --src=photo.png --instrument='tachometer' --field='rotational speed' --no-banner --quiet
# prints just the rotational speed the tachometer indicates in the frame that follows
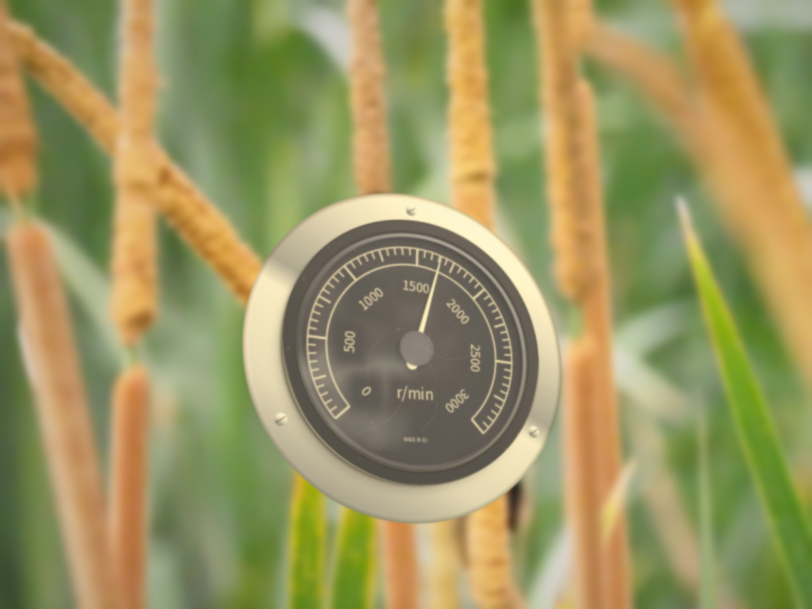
1650 rpm
